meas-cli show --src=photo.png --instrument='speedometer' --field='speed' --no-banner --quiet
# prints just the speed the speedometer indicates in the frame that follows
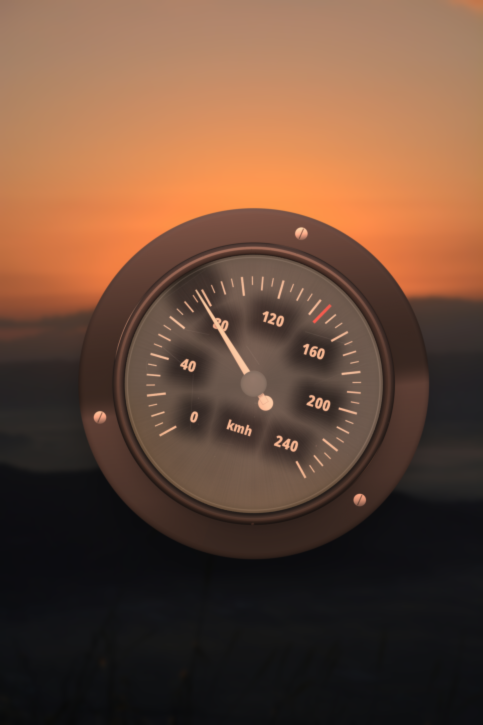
77.5 km/h
